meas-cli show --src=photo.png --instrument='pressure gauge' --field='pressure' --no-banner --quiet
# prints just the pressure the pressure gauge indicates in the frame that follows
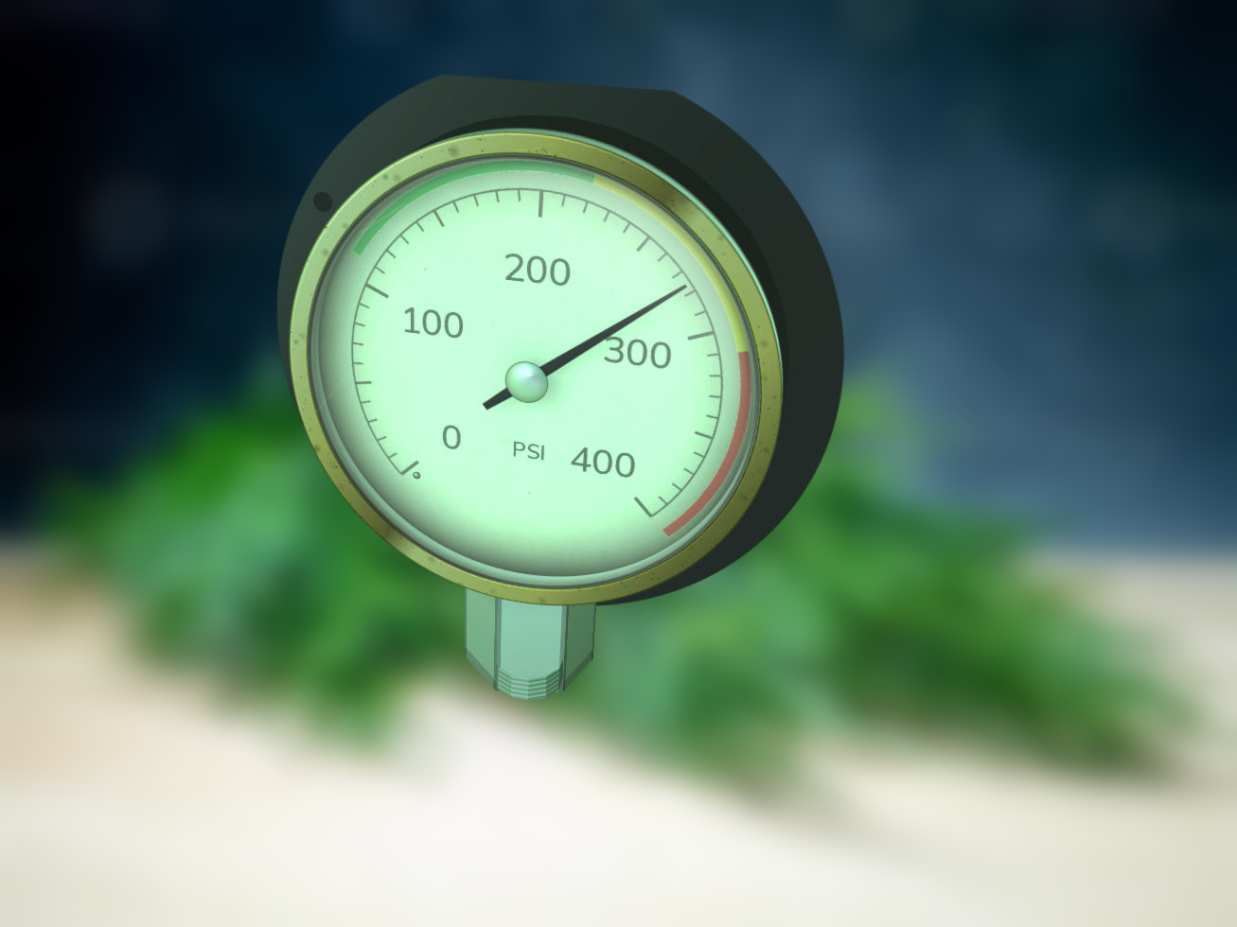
275 psi
